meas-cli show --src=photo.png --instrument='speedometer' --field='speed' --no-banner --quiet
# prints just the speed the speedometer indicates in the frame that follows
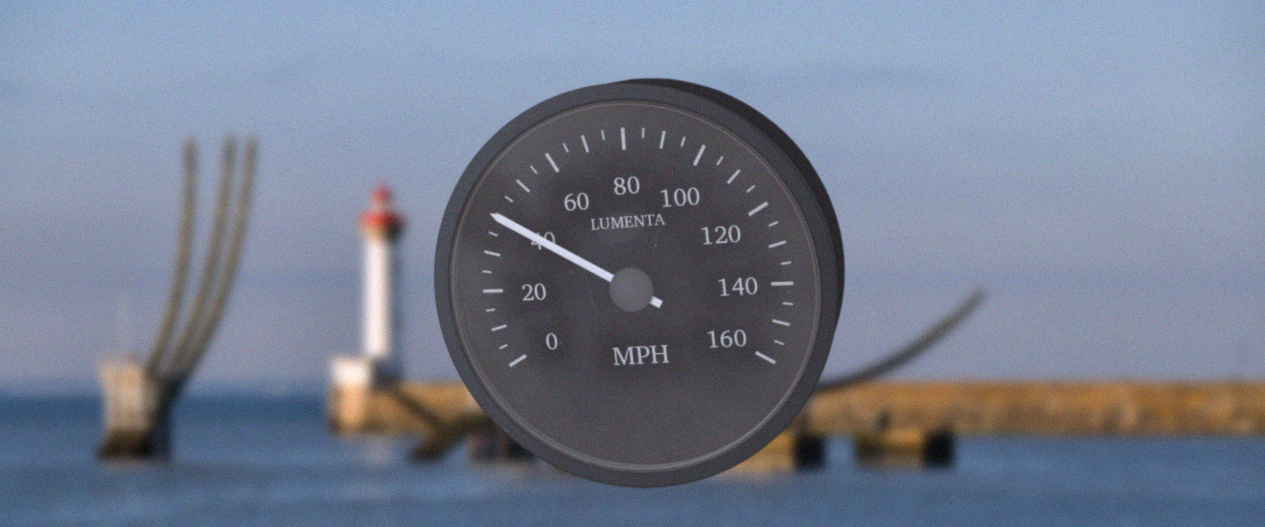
40 mph
